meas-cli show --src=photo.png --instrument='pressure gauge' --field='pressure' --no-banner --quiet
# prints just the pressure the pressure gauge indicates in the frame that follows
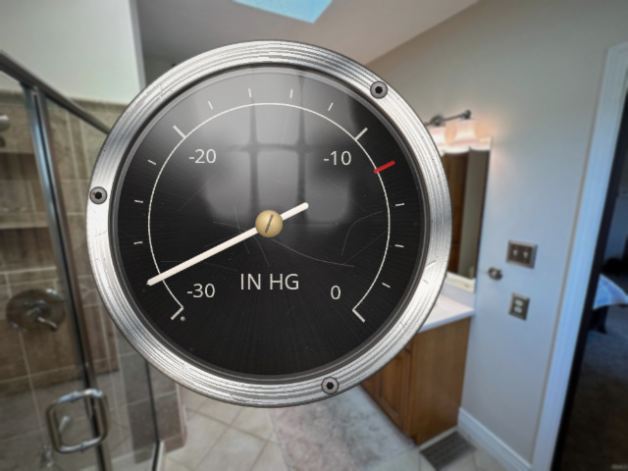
-28 inHg
